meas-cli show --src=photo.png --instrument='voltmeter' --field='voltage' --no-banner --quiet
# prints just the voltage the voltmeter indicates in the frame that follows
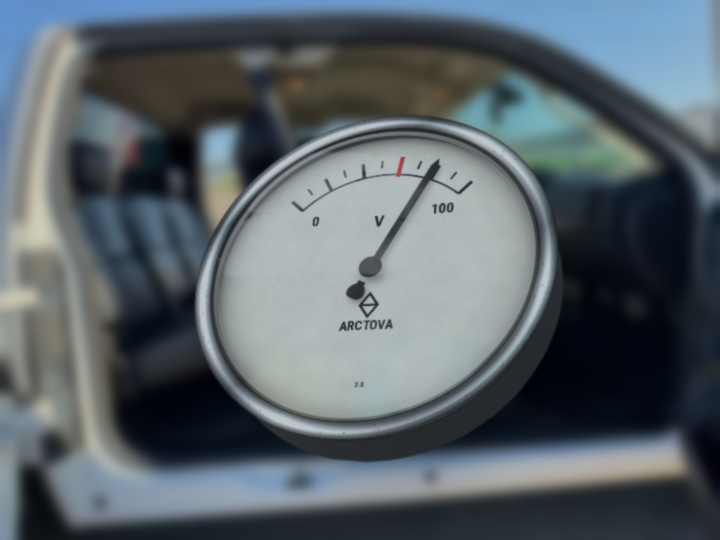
80 V
